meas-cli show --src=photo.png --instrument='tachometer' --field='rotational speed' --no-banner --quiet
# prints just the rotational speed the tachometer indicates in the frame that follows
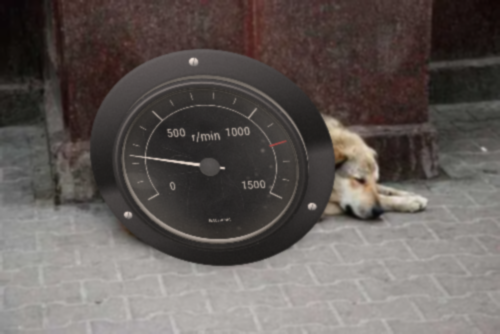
250 rpm
